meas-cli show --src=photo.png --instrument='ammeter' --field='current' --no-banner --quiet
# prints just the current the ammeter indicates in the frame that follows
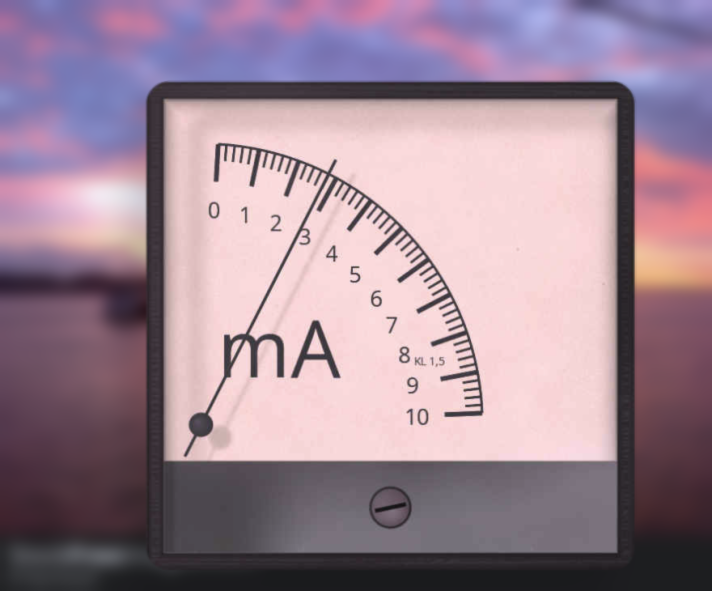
2.8 mA
